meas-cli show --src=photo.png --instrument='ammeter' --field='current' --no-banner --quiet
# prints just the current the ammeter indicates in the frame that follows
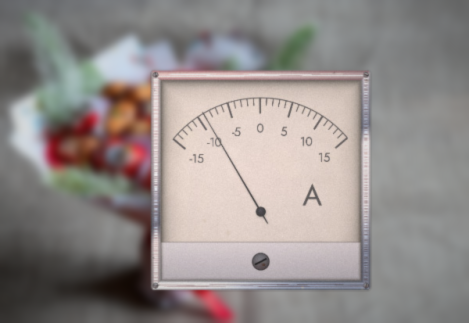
-9 A
